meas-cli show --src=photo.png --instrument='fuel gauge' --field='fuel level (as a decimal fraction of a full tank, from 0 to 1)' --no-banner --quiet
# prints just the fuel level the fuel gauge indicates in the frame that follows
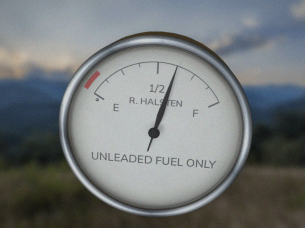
0.625
